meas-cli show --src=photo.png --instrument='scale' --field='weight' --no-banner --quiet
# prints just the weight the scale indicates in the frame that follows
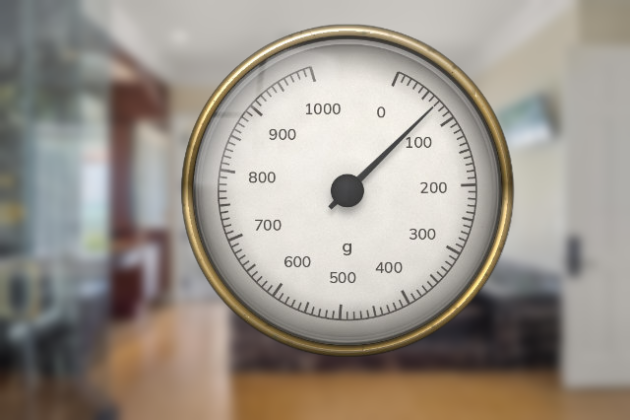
70 g
